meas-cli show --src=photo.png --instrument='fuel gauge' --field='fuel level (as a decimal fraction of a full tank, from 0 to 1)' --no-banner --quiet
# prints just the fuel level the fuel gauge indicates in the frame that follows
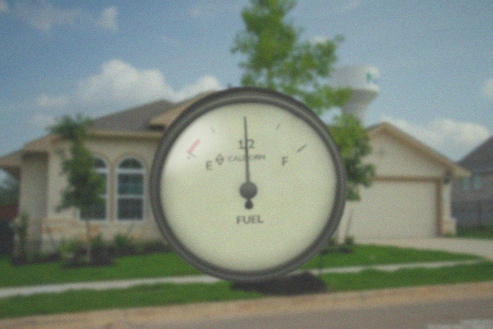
0.5
